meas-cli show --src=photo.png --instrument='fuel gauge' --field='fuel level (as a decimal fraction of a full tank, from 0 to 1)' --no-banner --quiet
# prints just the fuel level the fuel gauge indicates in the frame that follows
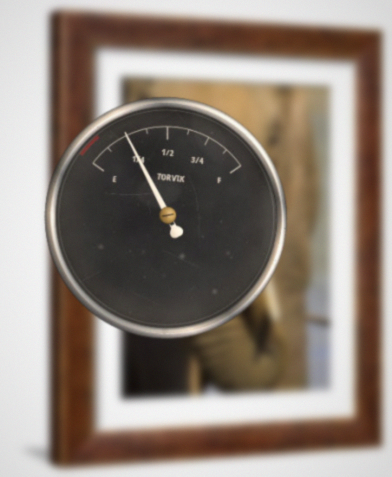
0.25
